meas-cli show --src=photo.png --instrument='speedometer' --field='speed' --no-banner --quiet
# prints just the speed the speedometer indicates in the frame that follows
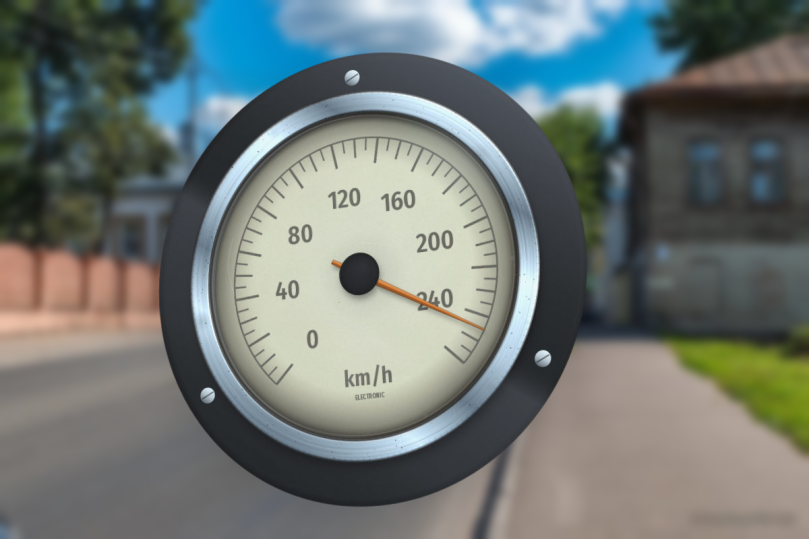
245 km/h
